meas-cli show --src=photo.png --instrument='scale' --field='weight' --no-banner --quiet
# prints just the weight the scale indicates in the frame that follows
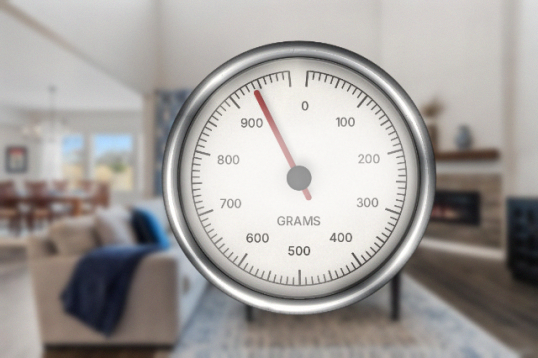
940 g
